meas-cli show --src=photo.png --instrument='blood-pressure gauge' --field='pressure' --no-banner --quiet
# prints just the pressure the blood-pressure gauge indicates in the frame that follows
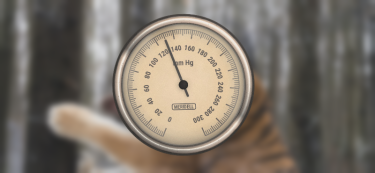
130 mmHg
